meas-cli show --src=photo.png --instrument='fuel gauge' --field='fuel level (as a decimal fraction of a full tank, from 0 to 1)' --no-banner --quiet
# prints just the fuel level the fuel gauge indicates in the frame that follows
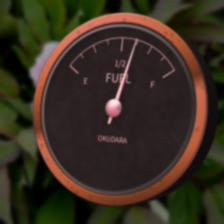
0.625
